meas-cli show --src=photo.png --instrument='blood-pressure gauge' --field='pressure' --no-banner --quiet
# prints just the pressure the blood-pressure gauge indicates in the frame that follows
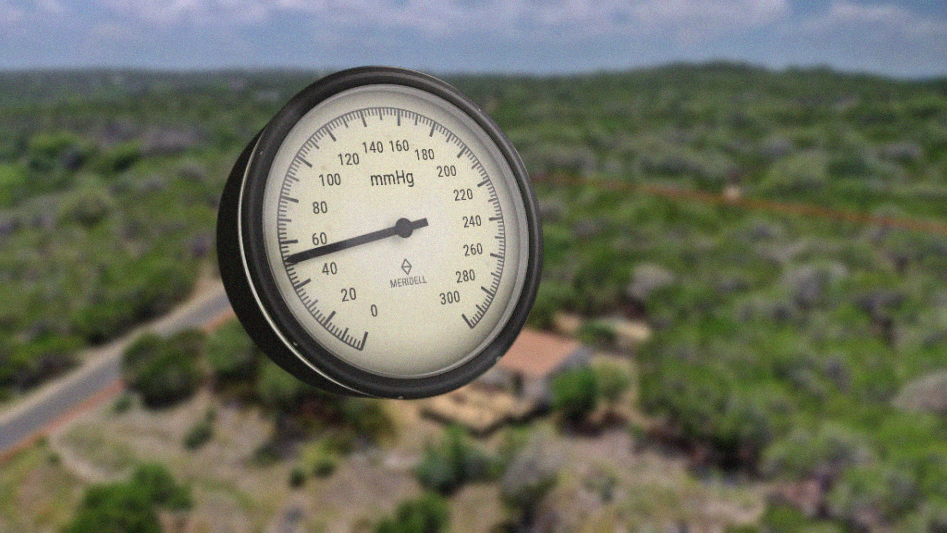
52 mmHg
